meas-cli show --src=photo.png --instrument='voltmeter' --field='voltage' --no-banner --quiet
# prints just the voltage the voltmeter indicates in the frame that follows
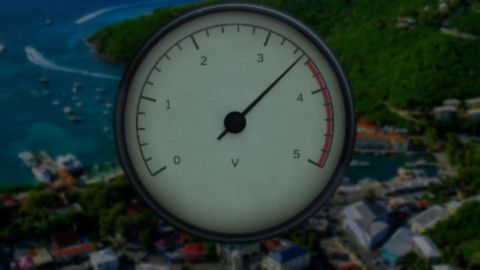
3.5 V
